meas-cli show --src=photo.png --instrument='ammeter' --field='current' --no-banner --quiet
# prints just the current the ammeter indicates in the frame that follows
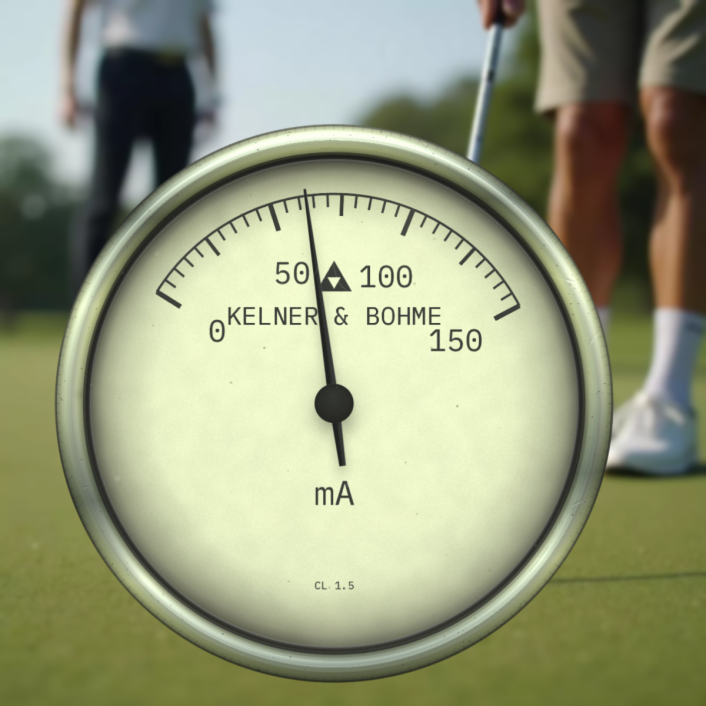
62.5 mA
